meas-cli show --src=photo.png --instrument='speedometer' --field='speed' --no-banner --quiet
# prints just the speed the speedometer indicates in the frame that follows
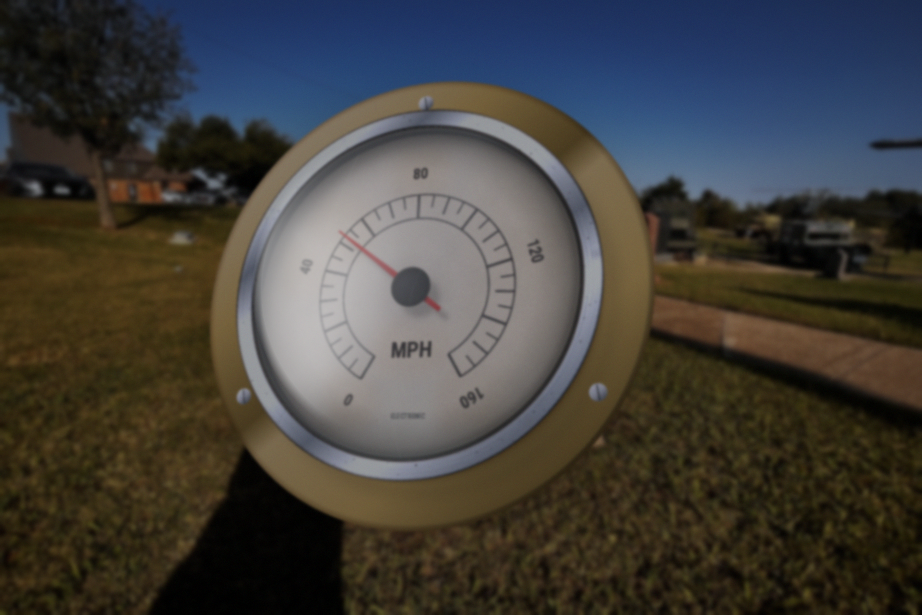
52.5 mph
